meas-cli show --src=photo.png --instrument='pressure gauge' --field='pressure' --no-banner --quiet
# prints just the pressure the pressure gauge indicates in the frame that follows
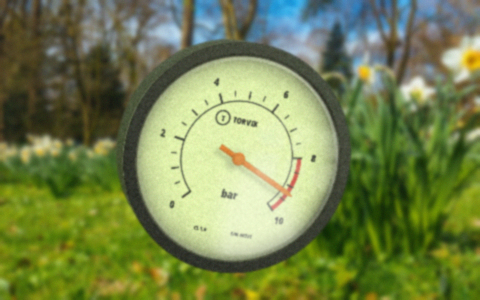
9.25 bar
